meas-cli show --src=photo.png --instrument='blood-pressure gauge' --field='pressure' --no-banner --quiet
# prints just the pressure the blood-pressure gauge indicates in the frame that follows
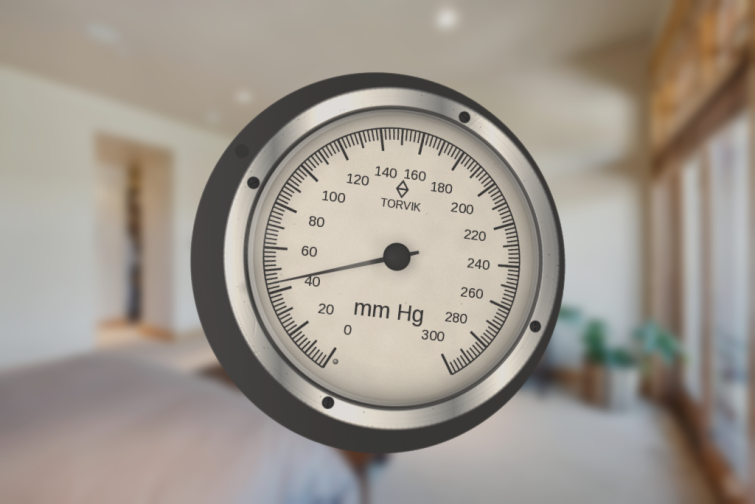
44 mmHg
